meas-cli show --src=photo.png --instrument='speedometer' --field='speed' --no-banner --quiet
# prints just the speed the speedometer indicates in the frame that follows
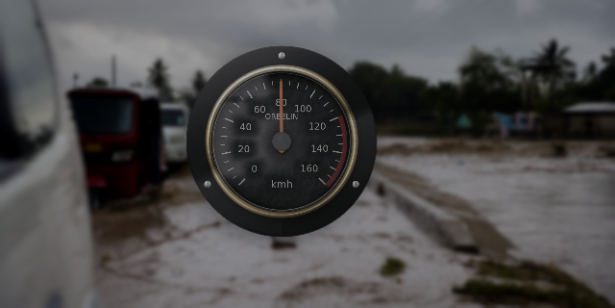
80 km/h
